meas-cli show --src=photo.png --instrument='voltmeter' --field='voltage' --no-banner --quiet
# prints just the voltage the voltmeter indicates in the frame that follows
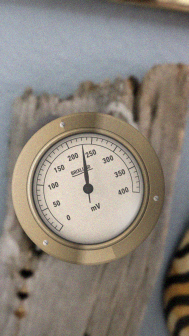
230 mV
